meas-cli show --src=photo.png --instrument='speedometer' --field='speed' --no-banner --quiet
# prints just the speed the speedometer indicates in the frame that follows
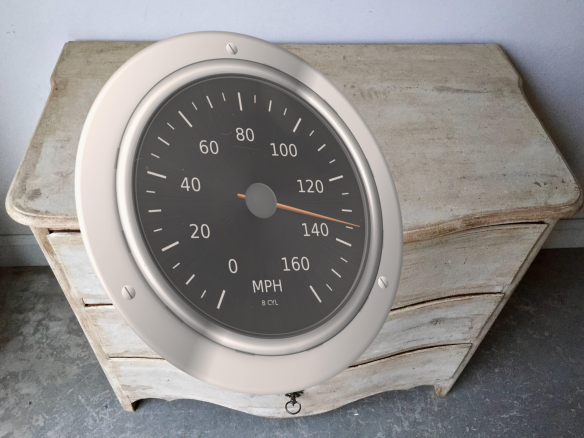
135 mph
